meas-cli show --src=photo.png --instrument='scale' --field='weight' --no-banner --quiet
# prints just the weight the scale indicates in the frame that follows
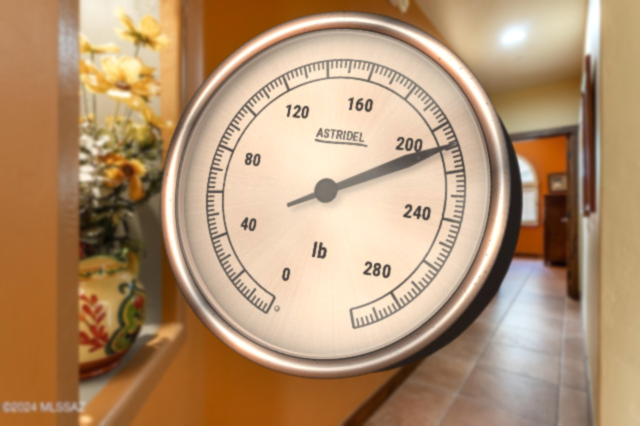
210 lb
